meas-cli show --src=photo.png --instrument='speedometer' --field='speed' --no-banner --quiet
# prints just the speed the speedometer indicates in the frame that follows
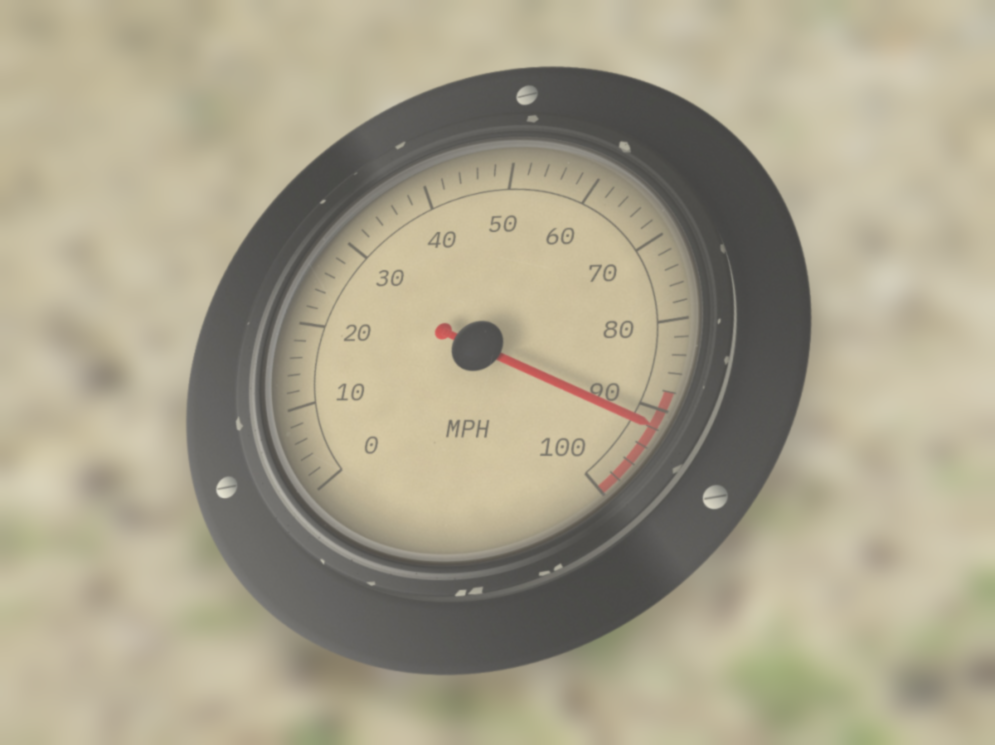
92 mph
